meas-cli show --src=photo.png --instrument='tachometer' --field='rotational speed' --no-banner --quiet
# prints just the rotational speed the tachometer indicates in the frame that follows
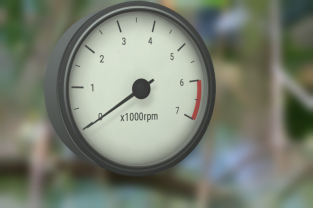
0 rpm
